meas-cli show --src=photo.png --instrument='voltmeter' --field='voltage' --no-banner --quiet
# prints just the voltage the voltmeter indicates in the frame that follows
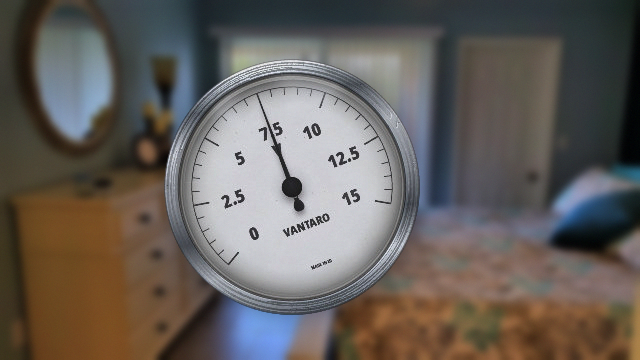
7.5 V
